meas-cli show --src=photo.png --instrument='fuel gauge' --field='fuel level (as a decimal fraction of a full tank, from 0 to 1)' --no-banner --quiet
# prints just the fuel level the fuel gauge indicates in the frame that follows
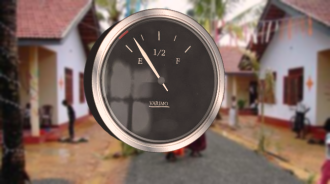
0.125
